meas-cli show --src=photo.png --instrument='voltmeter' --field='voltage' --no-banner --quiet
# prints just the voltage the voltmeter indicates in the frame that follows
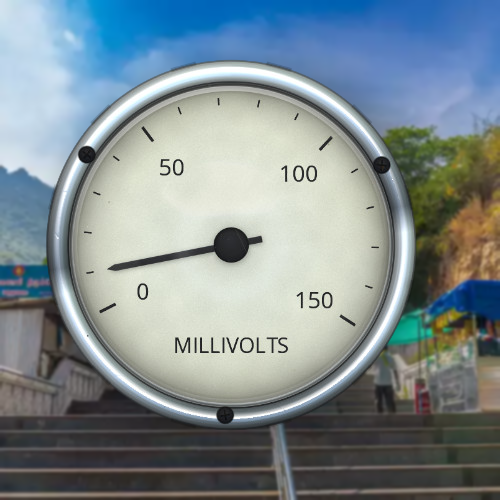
10 mV
